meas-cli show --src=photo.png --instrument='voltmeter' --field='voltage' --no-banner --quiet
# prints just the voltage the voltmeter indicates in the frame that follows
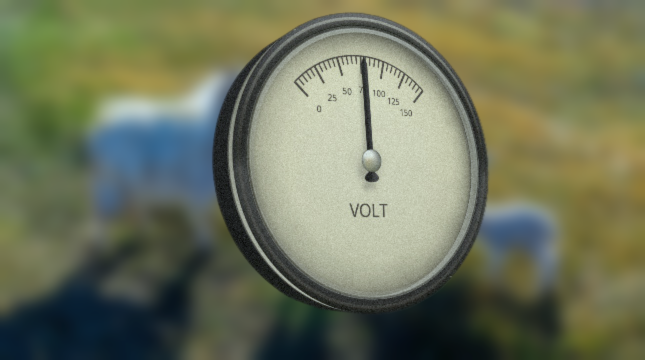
75 V
